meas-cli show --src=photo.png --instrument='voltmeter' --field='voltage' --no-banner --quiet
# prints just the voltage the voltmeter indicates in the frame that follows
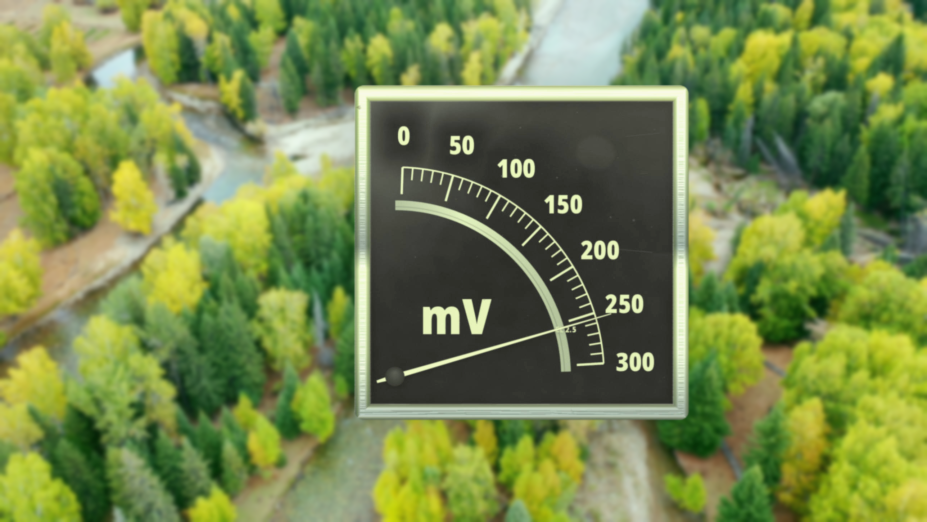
255 mV
